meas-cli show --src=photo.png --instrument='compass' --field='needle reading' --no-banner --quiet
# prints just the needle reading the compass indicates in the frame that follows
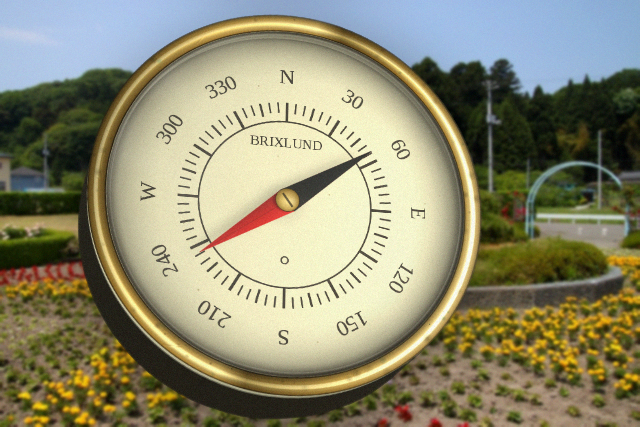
235 °
